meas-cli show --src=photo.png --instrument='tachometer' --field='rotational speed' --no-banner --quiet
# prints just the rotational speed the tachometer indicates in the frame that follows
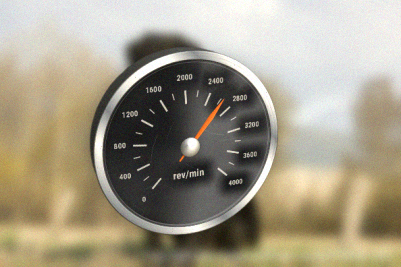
2600 rpm
